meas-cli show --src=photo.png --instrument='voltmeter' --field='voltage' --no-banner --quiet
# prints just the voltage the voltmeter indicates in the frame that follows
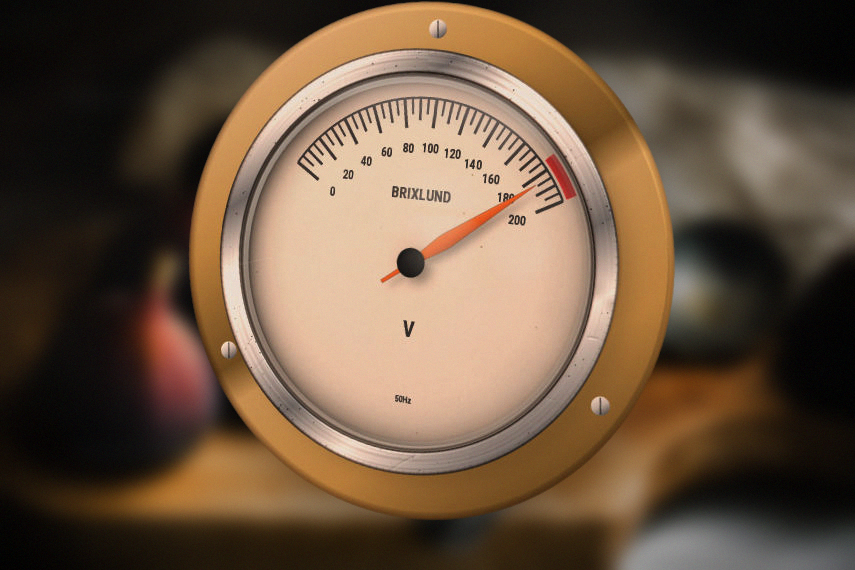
185 V
